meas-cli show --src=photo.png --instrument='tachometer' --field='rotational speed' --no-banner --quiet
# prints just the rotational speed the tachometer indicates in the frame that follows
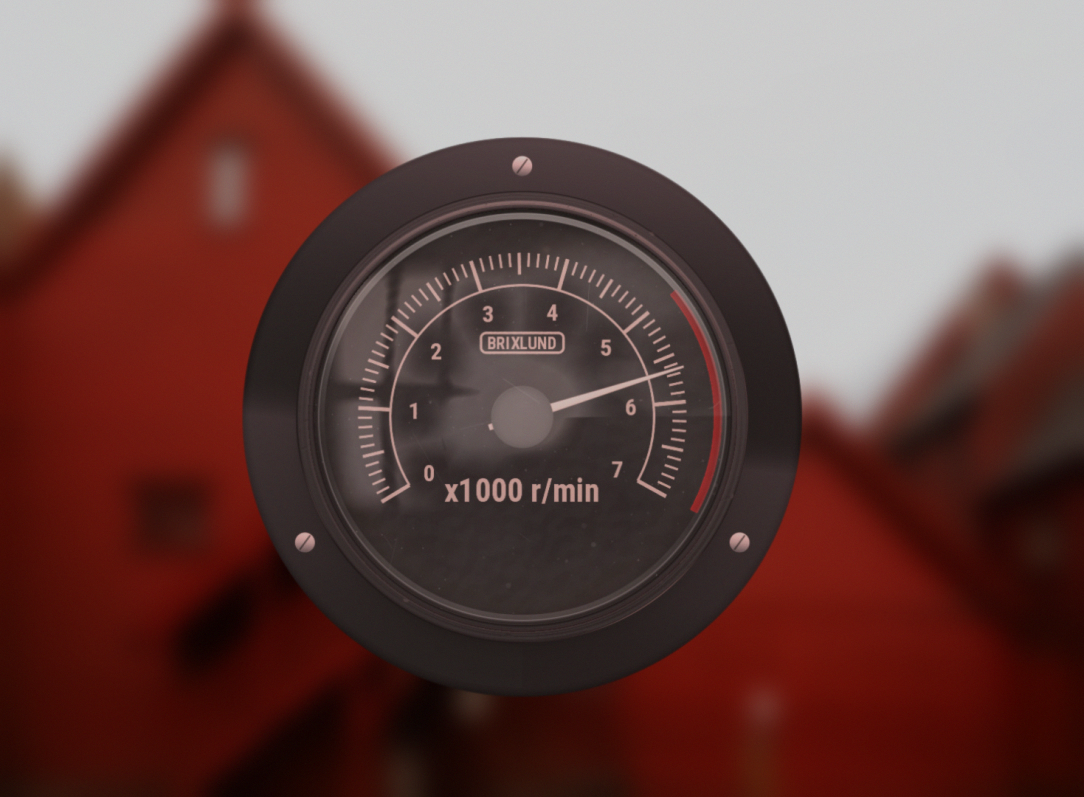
5650 rpm
